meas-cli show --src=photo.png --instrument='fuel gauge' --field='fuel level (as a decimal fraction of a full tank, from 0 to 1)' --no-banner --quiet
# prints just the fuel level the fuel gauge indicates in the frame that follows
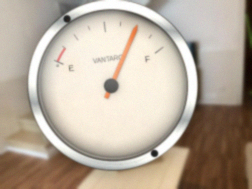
0.75
